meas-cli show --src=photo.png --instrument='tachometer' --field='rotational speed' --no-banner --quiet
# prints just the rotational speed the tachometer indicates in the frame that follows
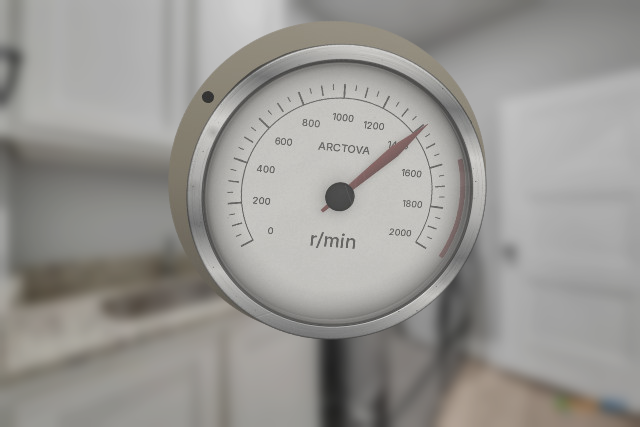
1400 rpm
